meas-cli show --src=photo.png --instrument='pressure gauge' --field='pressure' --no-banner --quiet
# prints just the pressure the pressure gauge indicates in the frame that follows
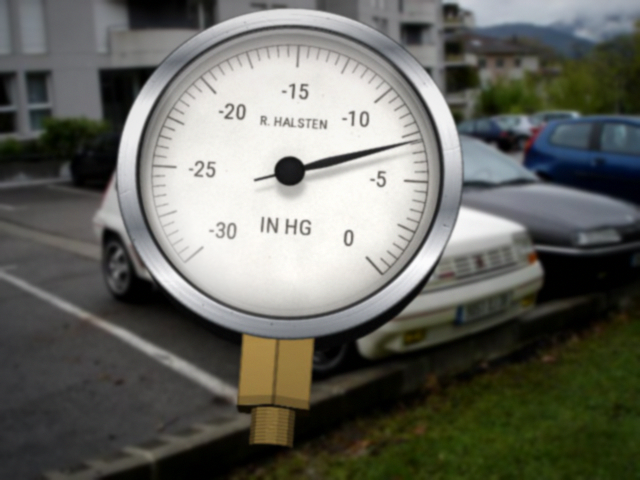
-7 inHg
